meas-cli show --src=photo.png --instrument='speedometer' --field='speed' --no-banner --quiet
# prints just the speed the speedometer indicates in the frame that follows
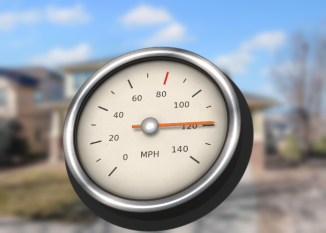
120 mph
